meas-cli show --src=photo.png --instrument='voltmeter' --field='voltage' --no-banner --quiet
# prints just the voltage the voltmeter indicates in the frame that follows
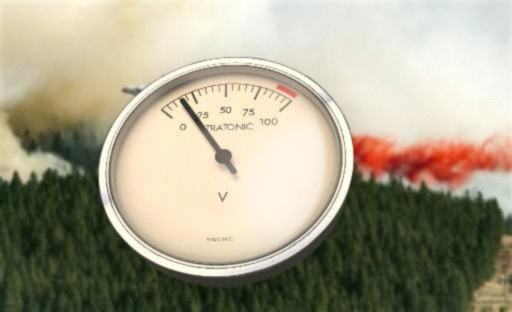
15 V
